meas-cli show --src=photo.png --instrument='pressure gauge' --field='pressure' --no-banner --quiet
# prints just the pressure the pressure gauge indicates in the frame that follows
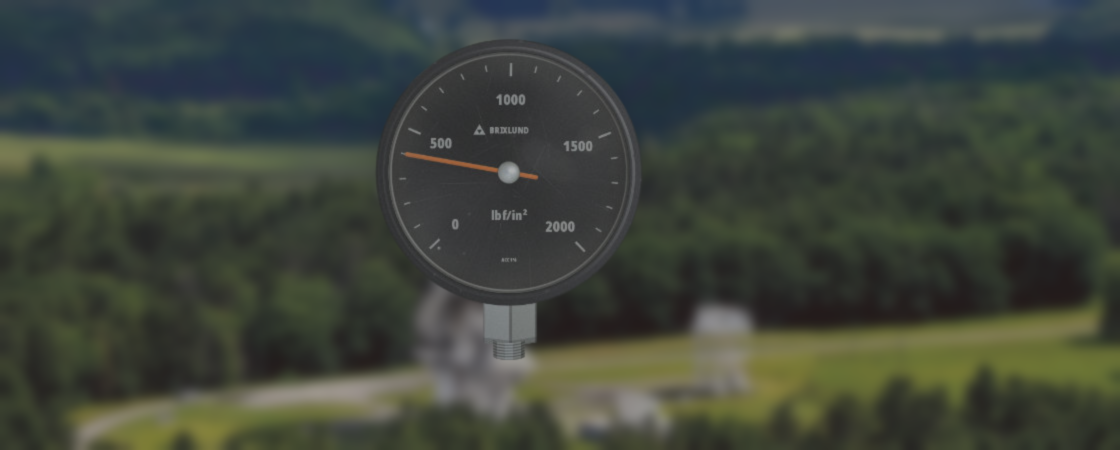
400 psi
